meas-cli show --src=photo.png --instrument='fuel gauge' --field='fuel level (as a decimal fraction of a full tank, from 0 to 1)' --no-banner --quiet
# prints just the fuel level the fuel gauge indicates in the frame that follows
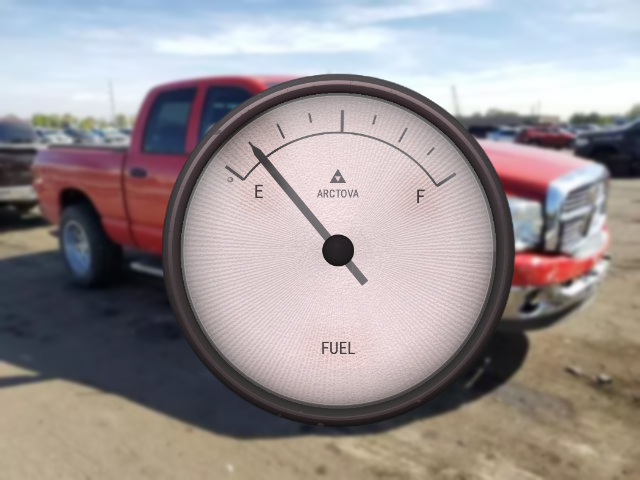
0.125
